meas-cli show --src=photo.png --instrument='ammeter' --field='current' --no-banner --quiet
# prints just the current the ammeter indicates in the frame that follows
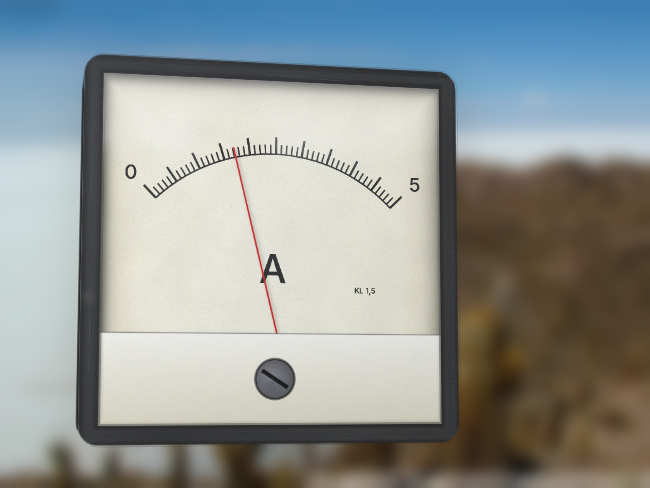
1.7 A
